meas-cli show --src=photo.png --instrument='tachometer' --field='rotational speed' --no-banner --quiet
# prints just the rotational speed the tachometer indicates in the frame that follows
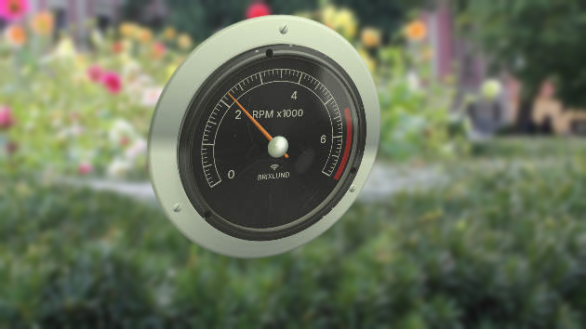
2200 rpm
